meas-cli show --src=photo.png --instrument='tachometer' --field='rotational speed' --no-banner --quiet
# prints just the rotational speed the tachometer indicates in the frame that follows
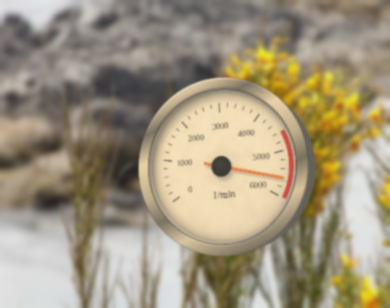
5600 rpm
